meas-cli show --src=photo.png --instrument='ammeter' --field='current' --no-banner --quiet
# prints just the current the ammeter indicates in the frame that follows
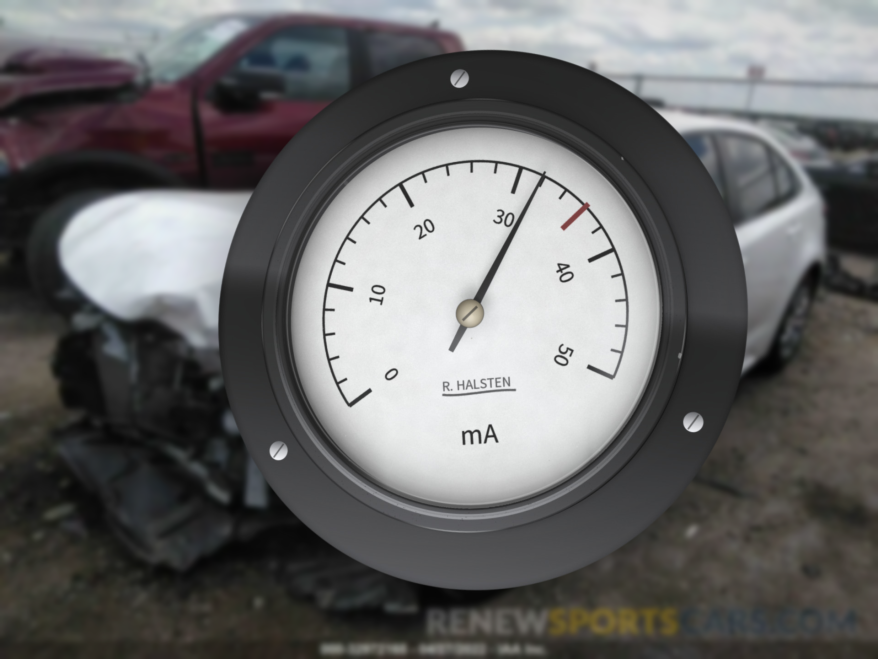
32 mA
